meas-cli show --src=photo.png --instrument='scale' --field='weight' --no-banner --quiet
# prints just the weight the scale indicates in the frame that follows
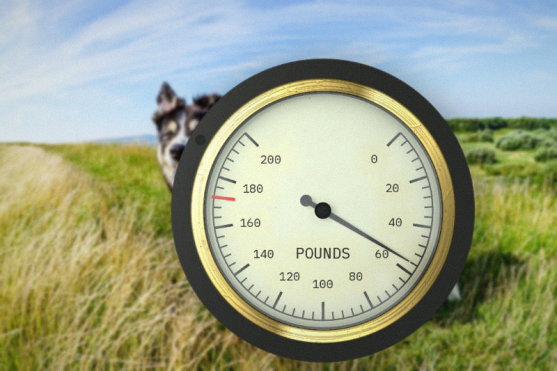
56 lb
